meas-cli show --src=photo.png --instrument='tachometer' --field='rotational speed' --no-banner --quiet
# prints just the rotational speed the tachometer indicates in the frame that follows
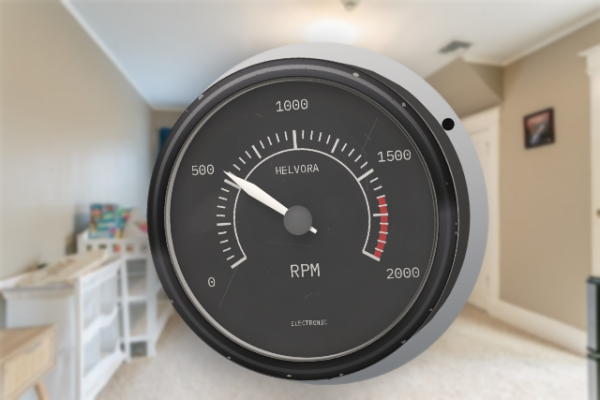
550 rpm
